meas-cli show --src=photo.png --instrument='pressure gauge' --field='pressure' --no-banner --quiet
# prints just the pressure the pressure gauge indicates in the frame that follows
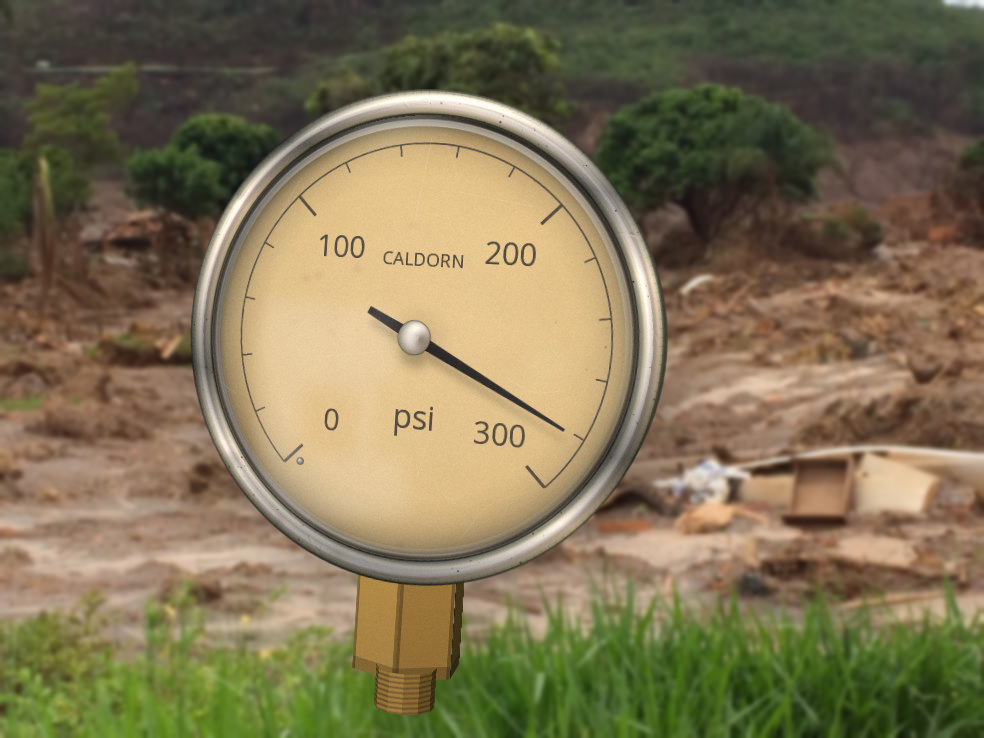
280 psi
